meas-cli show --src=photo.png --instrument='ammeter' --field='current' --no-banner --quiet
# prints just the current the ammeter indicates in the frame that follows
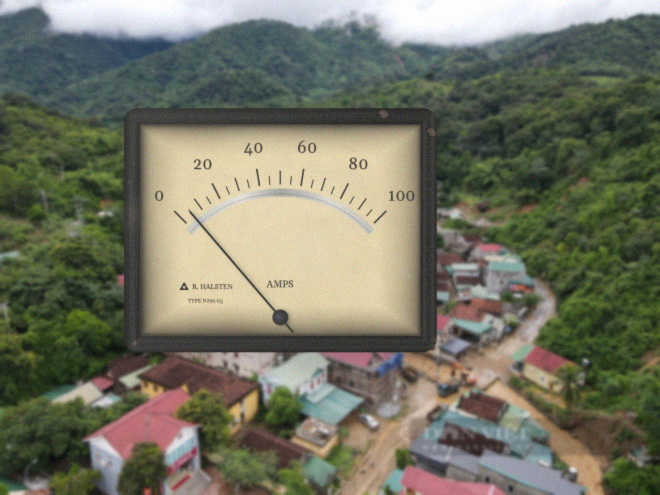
5 A
